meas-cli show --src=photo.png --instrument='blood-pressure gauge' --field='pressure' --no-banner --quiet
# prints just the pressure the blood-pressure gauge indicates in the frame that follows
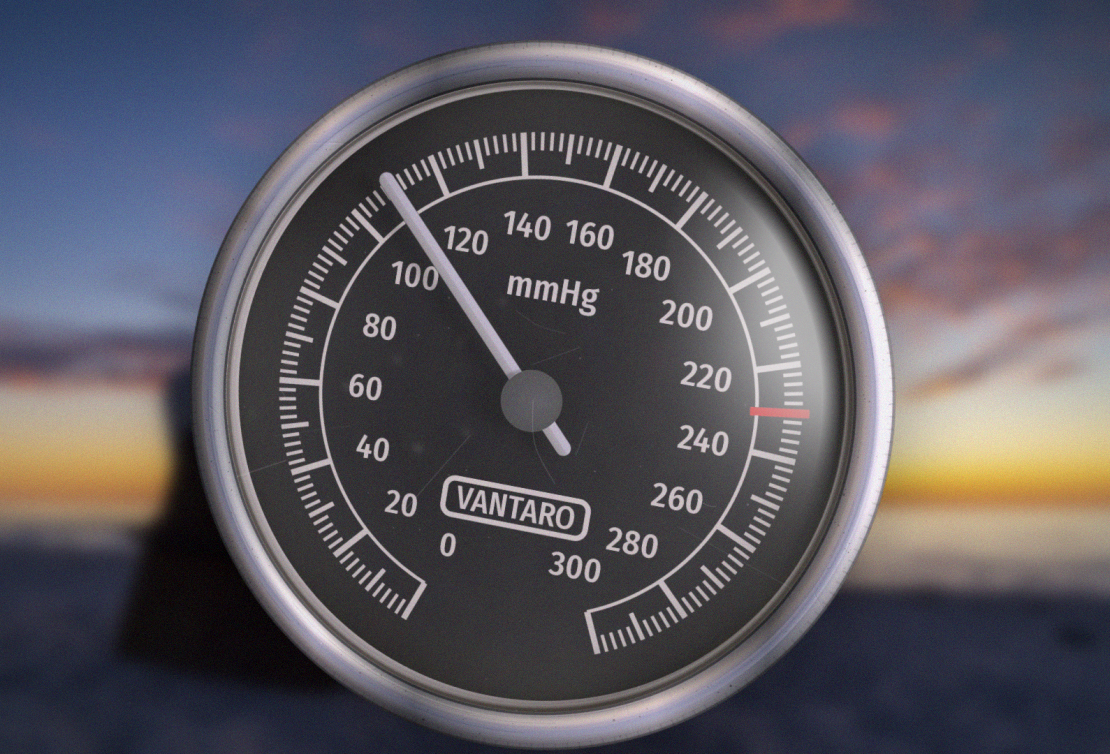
110 mmHg
